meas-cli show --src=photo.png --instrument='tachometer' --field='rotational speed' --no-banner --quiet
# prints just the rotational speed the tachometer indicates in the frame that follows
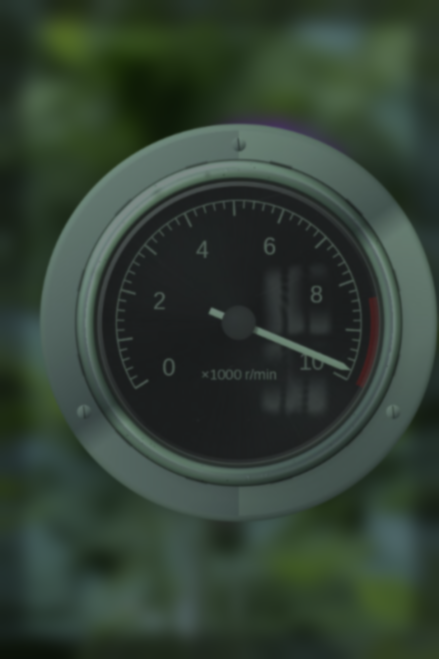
9800 rpm
